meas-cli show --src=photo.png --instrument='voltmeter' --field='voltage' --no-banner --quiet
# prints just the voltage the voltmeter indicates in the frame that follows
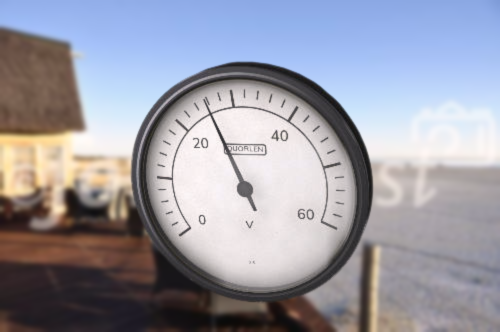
26 V
